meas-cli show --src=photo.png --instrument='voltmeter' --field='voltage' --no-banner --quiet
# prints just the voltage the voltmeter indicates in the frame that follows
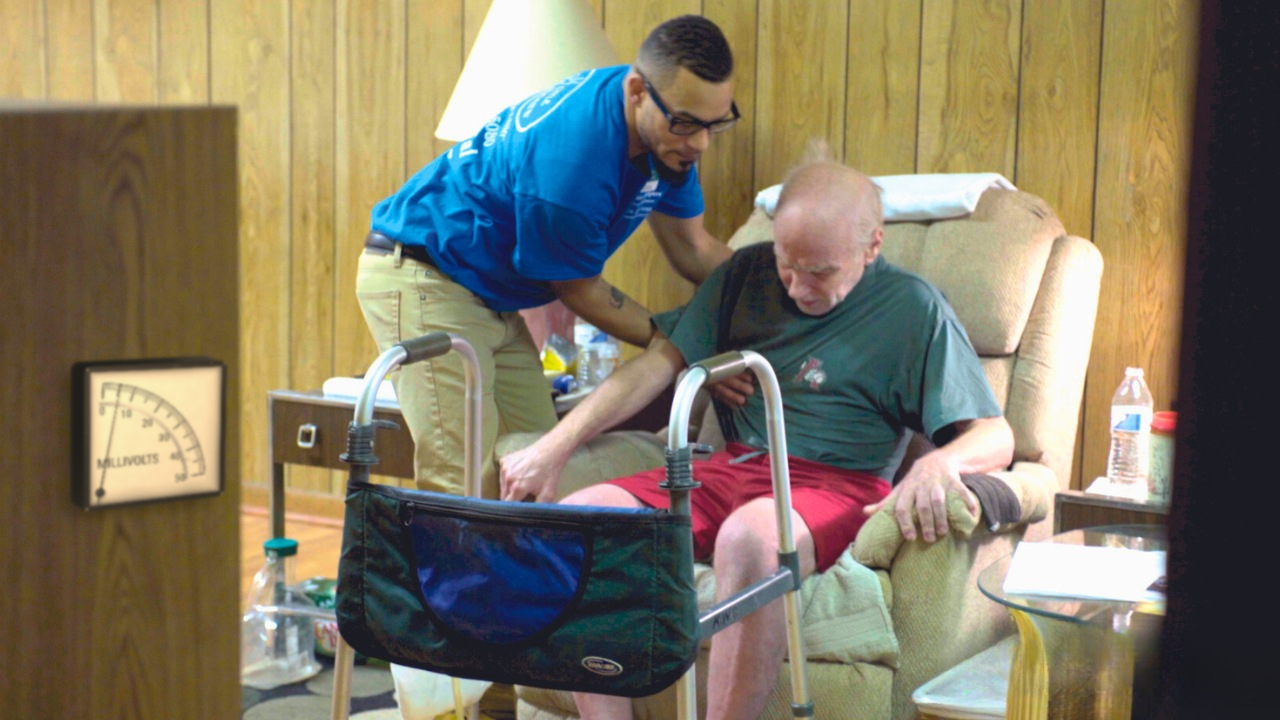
5 mV
